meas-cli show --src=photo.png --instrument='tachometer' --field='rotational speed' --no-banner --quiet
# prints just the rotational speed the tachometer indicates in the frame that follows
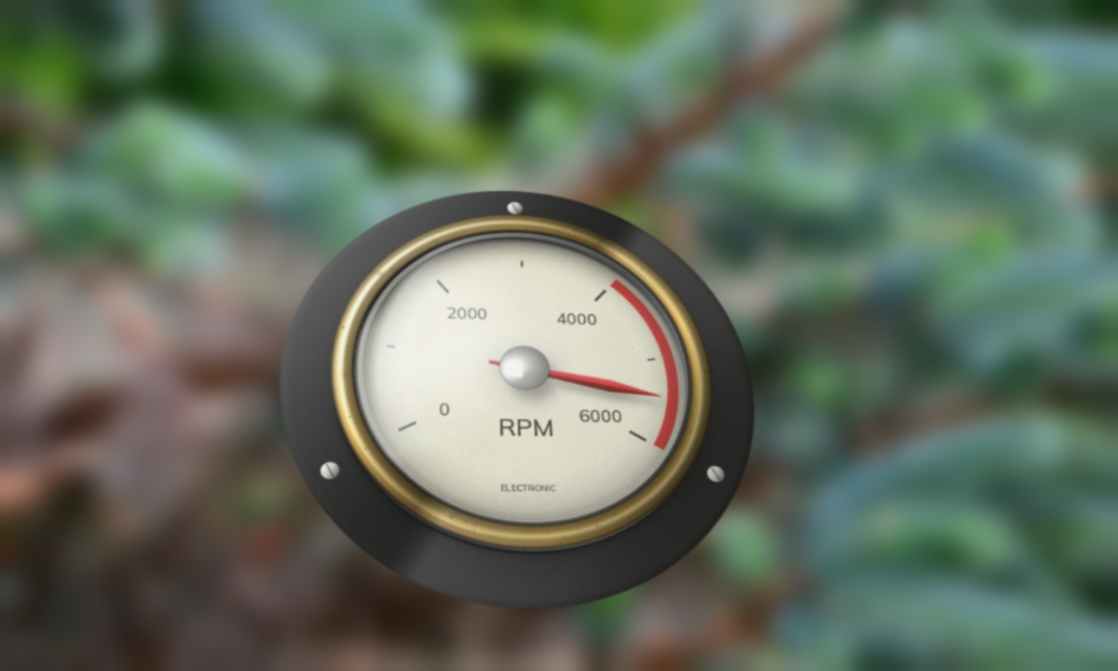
5500 rpm
